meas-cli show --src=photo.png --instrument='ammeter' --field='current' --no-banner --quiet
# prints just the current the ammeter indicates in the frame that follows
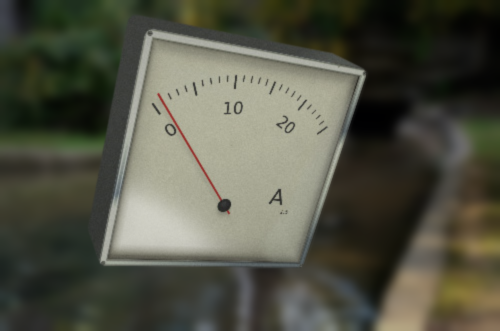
1 A
